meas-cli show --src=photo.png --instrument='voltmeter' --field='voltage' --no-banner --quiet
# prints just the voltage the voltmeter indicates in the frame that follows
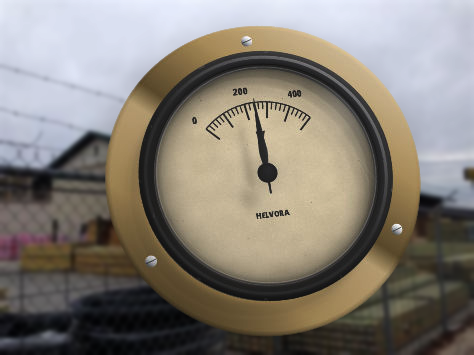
240 V
